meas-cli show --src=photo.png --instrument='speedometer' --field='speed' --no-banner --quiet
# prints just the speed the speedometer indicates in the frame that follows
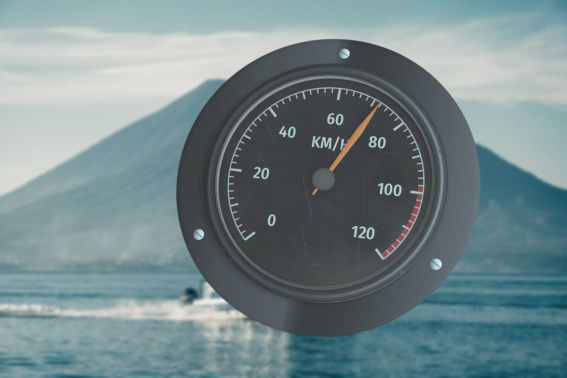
72 km/h
